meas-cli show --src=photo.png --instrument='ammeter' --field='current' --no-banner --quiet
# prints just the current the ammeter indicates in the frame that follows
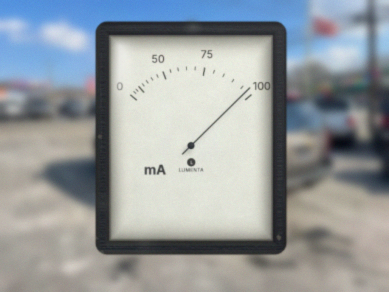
97.5 mA
